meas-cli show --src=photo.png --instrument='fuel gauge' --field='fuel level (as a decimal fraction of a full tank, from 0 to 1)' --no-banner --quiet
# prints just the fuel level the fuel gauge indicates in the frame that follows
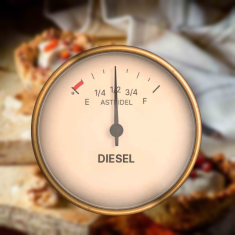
0.5
